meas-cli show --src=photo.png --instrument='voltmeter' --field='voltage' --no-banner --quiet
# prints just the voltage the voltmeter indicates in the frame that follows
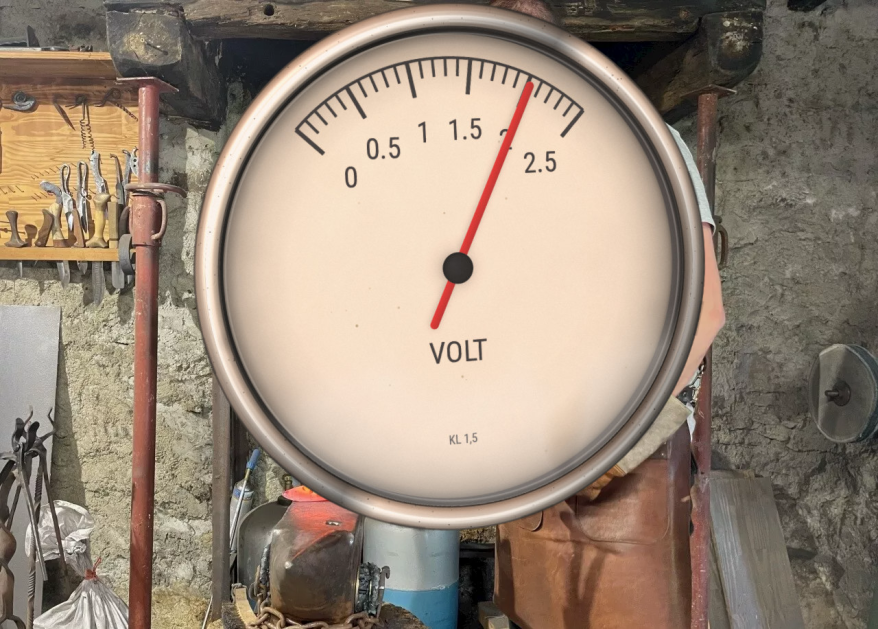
2 V
